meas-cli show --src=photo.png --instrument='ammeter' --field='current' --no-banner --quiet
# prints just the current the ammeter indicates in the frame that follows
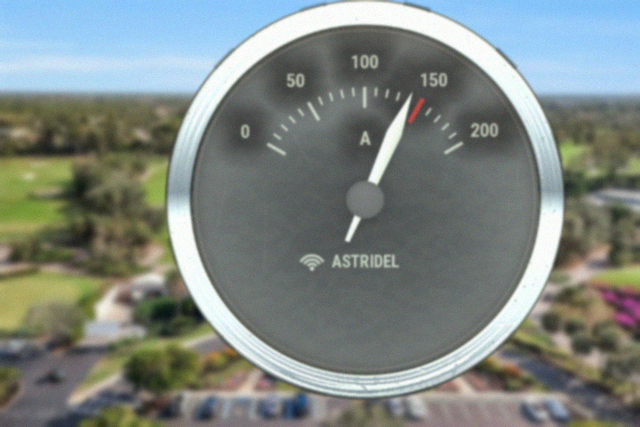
140 A
